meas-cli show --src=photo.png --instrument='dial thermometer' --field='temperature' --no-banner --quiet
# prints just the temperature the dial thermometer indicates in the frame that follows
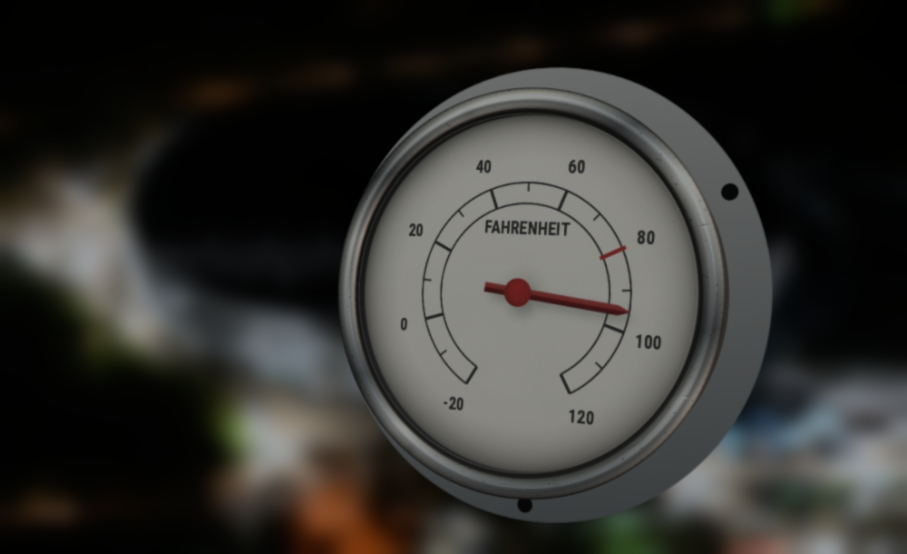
95 °F
